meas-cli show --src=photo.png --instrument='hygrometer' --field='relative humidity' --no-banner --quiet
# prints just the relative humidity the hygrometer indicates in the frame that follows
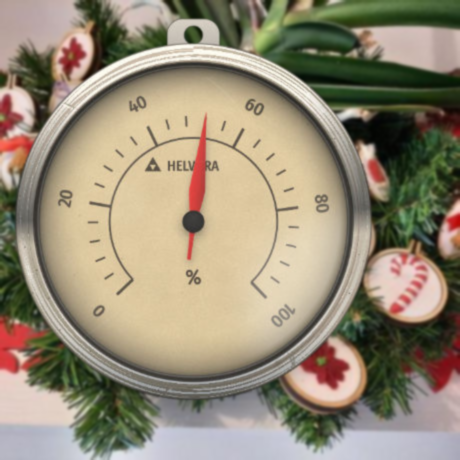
52 %
